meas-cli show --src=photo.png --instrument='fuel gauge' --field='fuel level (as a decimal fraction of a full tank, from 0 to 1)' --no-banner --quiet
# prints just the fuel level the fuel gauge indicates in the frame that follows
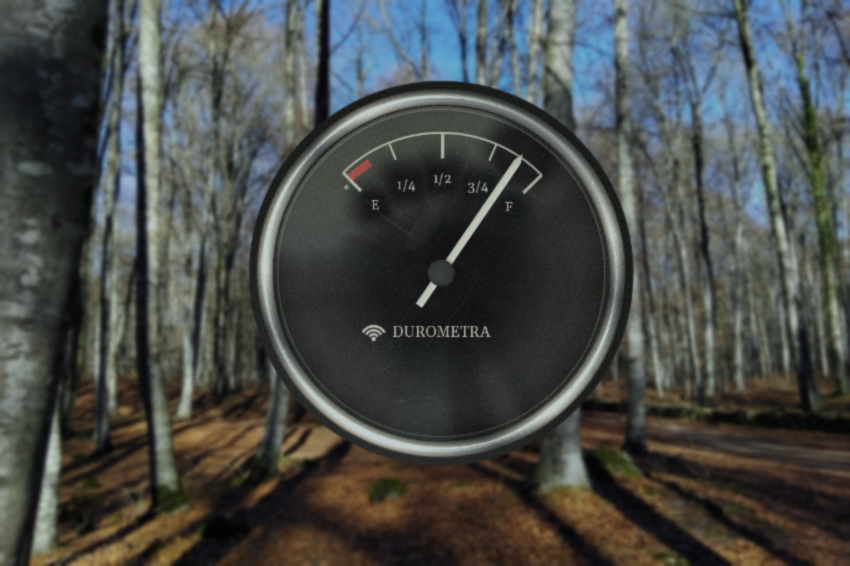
0.875
